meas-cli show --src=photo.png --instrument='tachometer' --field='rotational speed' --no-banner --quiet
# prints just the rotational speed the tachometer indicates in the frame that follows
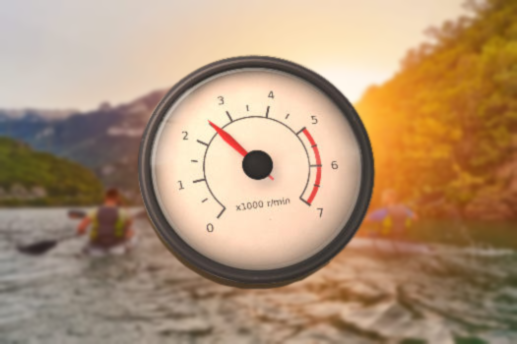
2500 rpm
